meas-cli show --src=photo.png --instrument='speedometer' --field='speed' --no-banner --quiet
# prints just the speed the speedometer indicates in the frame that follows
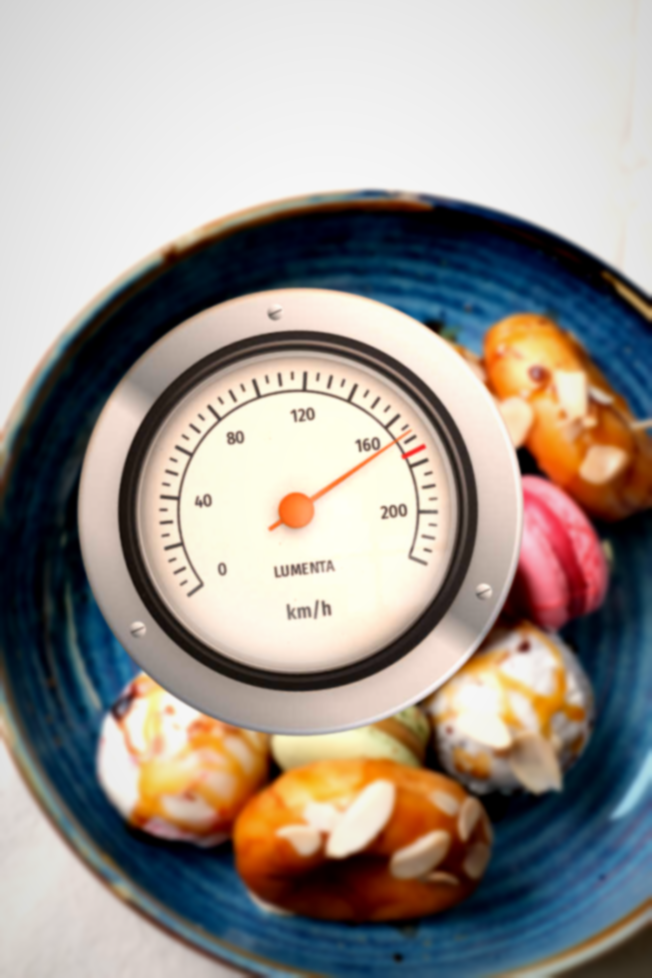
167.5 km/h
